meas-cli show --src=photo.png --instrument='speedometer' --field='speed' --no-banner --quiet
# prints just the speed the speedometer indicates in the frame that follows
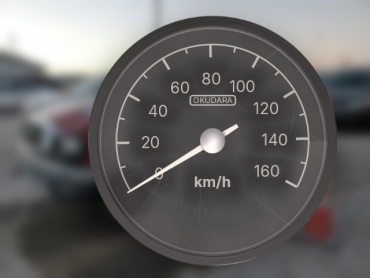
0 km/h
